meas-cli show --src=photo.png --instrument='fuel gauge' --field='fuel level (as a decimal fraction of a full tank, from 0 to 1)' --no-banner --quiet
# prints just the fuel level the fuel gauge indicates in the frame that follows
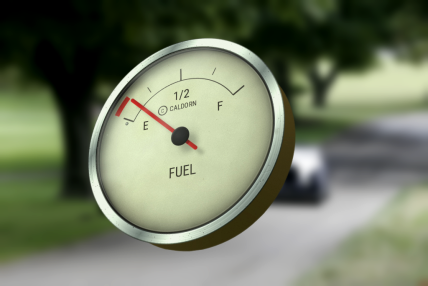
0.125
